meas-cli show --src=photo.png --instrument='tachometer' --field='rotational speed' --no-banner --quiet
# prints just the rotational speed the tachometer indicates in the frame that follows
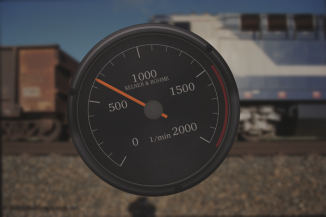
650 rpm
